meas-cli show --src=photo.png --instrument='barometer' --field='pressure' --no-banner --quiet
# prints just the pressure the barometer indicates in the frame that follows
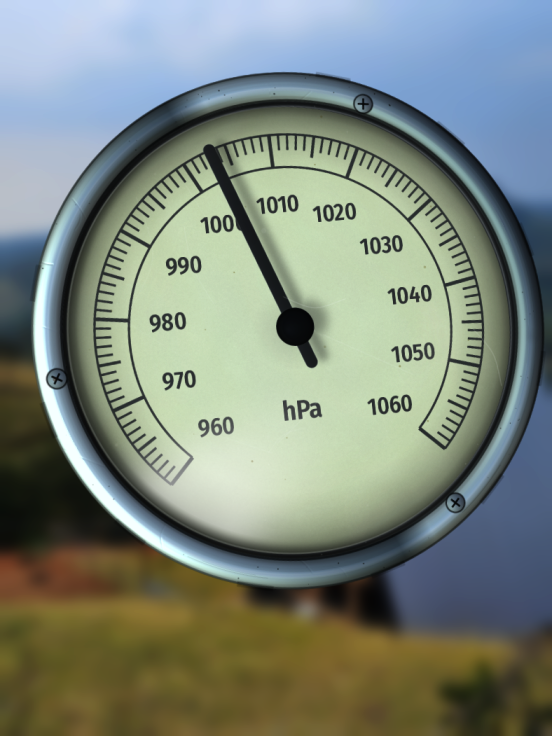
1003 hPa
